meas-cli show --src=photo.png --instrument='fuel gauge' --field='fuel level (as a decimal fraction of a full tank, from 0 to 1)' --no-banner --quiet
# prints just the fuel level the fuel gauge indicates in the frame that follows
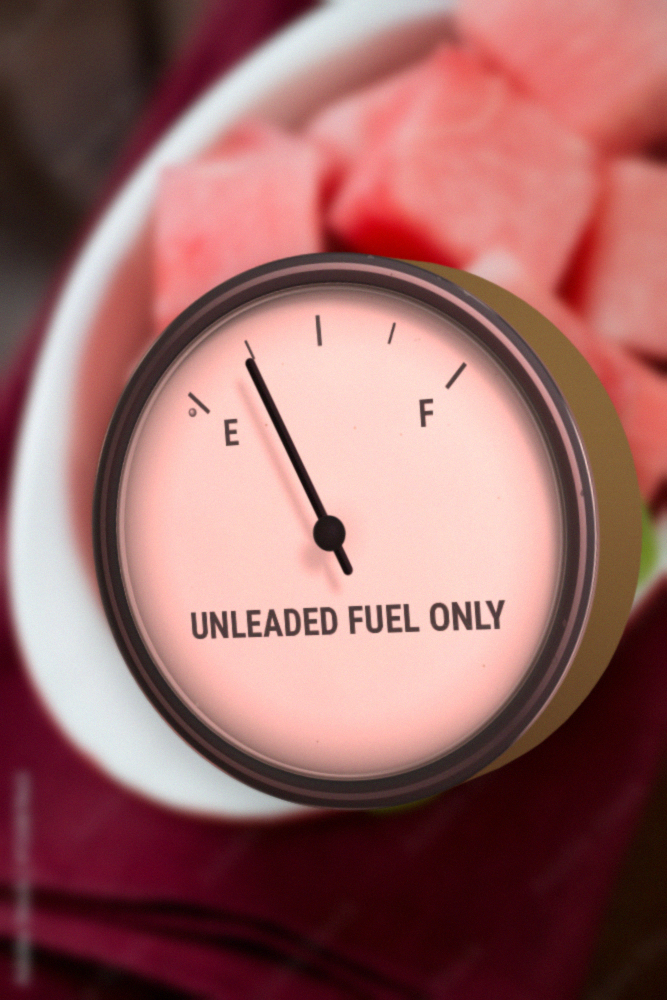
0.25
